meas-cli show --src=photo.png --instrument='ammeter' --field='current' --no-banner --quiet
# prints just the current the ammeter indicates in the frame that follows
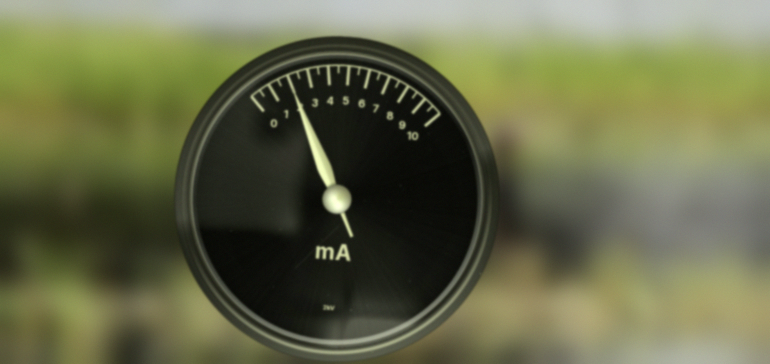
2 mA
